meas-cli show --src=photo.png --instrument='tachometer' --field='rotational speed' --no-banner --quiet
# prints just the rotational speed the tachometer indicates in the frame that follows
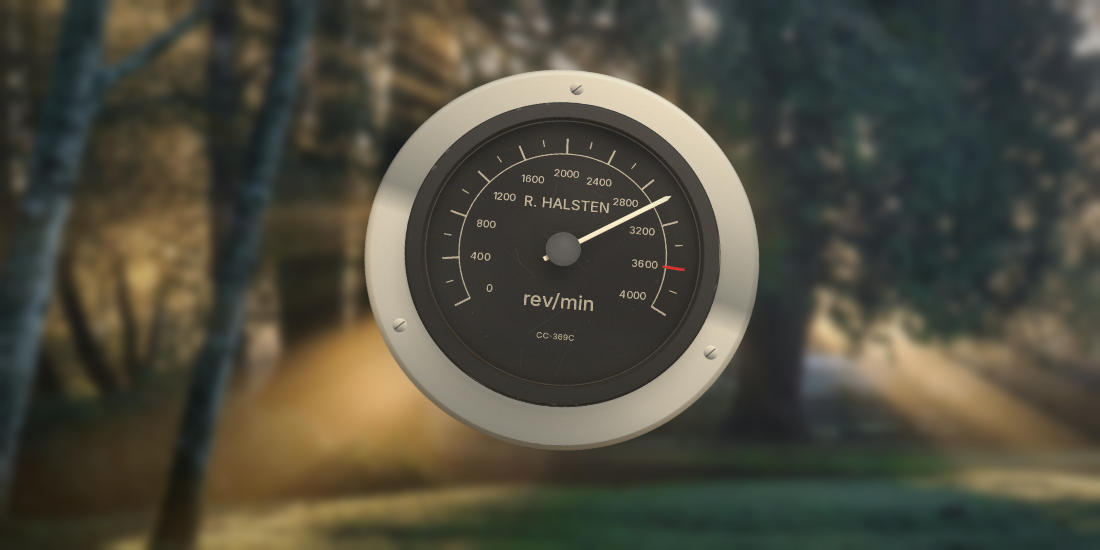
3000 rpm
